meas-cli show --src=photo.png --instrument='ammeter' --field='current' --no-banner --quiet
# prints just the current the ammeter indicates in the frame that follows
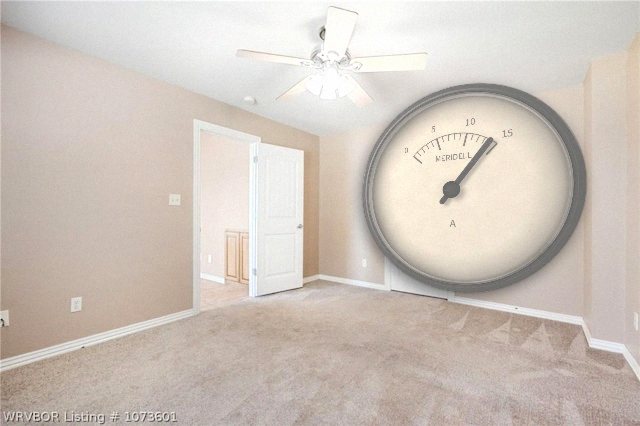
14 A
